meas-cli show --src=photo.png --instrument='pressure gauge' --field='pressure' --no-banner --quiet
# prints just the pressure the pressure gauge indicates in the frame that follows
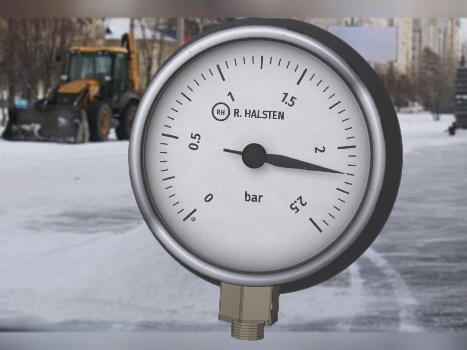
2.15 bar
